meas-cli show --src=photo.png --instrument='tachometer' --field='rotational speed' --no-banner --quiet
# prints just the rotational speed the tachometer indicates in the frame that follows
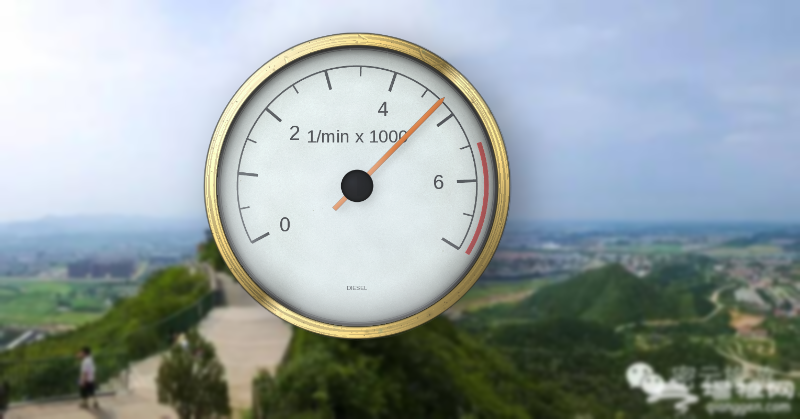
4750 rpm
